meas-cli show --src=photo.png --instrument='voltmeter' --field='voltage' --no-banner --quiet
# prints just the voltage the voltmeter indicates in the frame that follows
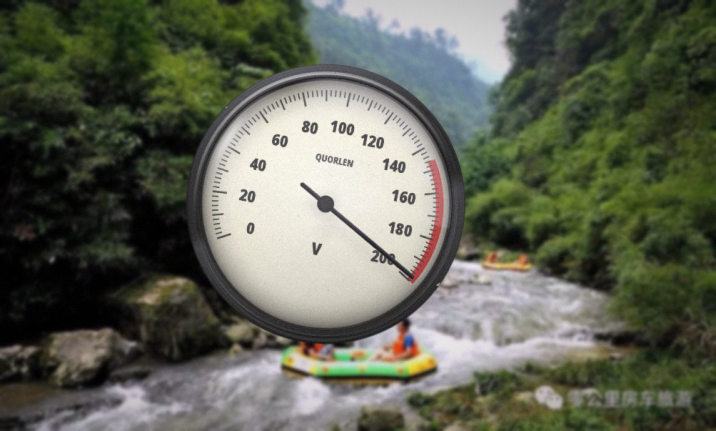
198 V
